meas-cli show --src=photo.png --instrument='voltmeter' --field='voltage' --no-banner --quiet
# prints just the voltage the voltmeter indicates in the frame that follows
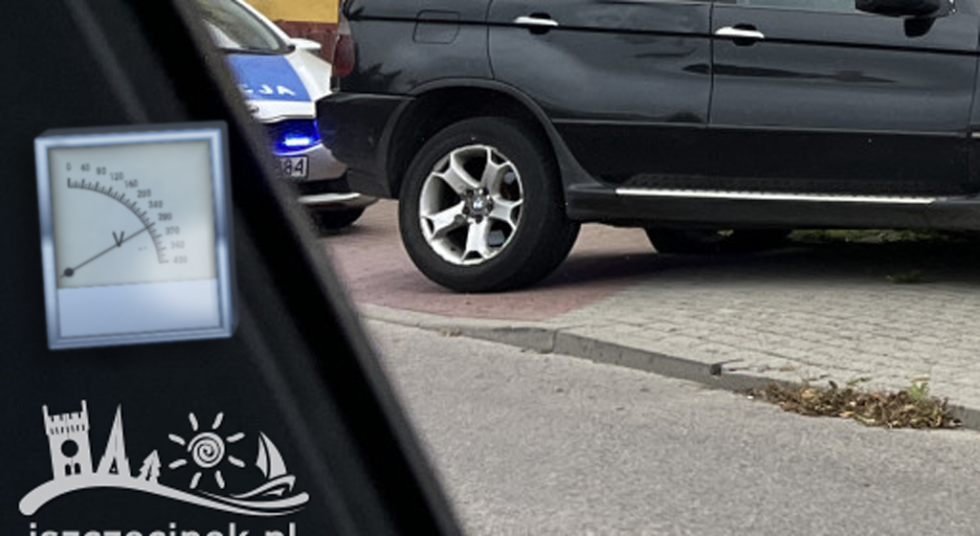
280 V
